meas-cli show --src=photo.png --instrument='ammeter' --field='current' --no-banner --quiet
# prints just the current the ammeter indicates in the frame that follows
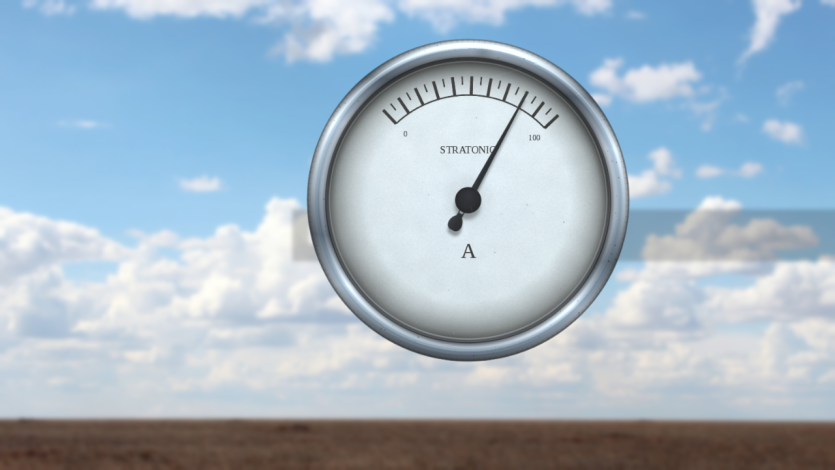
80 A
